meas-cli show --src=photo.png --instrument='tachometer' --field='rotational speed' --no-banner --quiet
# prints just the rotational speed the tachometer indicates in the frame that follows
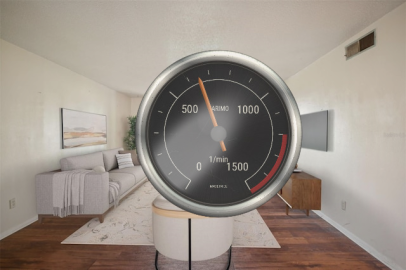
650 rpm
